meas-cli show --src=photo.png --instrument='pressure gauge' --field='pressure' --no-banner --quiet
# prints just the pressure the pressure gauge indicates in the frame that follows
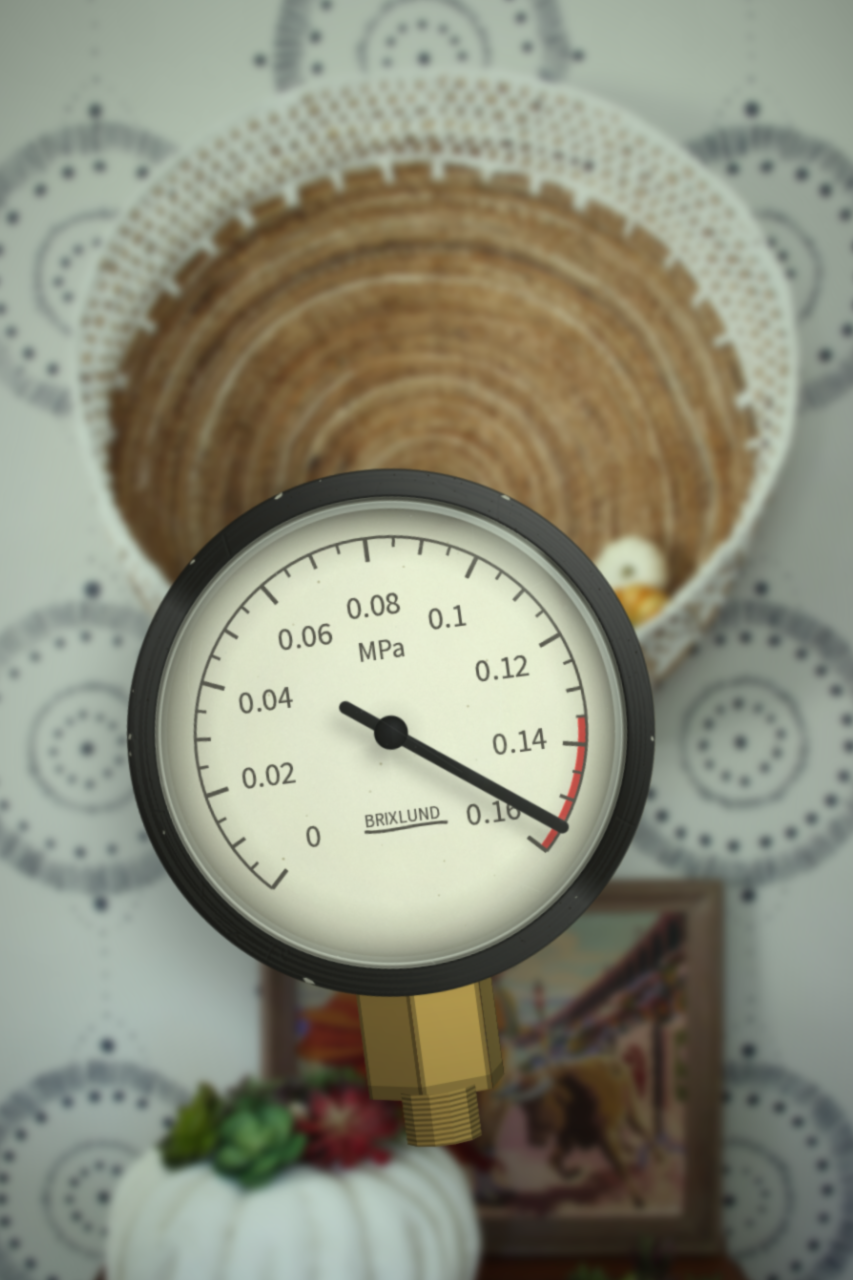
0.155 MPa
